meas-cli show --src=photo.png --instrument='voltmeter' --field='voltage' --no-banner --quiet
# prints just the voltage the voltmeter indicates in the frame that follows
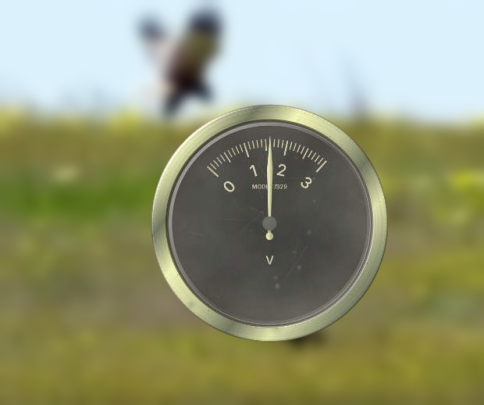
1.6 V
